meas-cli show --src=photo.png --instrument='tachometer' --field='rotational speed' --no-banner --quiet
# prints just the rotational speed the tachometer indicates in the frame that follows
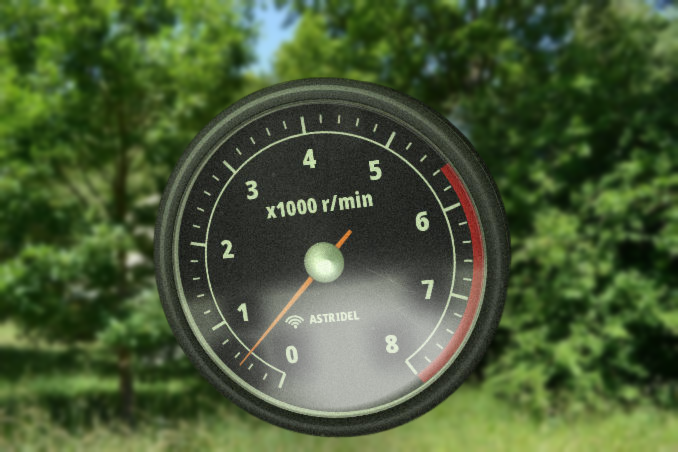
500 rpm
